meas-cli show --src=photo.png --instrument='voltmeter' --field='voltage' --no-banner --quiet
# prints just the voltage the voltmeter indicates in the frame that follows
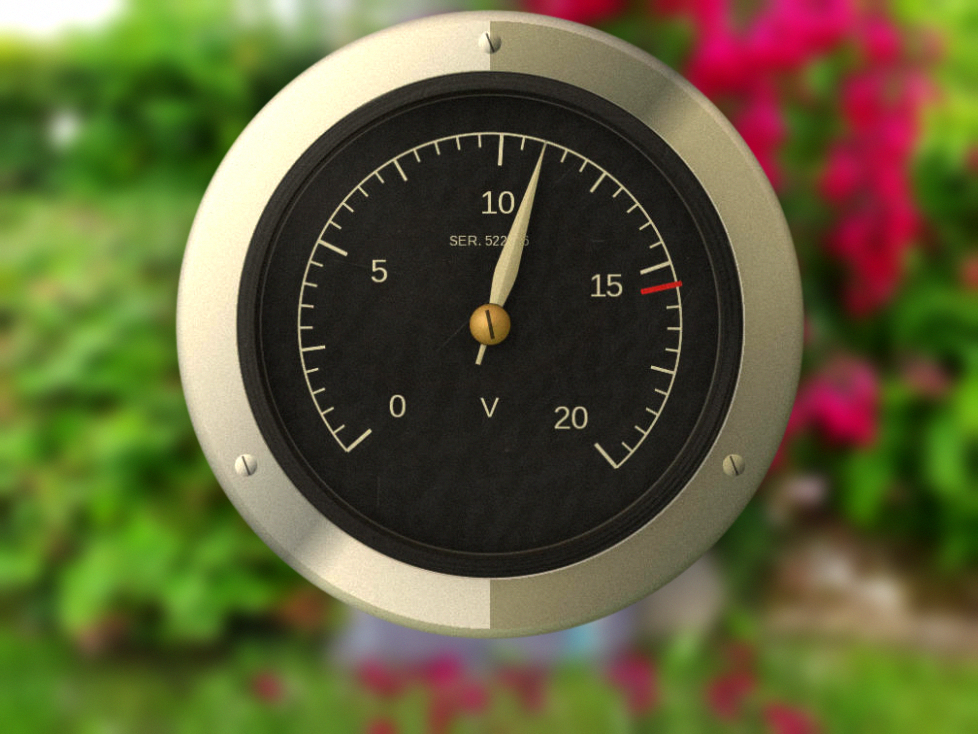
11 V
